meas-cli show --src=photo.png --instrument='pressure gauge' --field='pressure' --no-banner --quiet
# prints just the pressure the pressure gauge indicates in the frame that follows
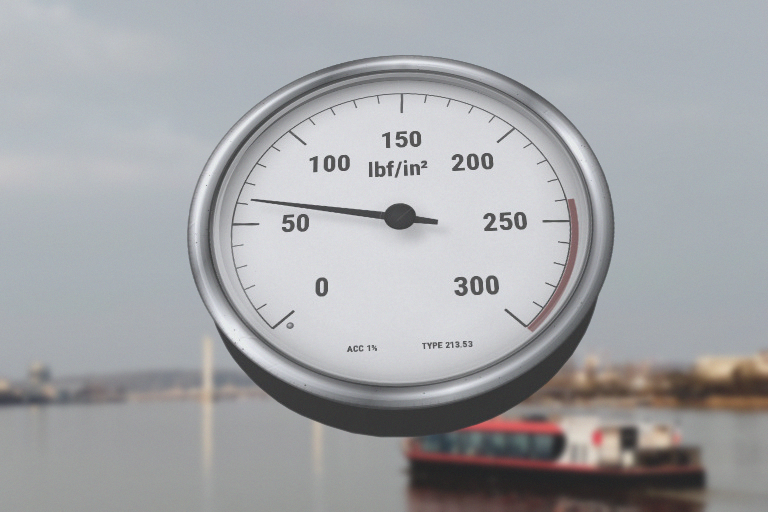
60 psi
